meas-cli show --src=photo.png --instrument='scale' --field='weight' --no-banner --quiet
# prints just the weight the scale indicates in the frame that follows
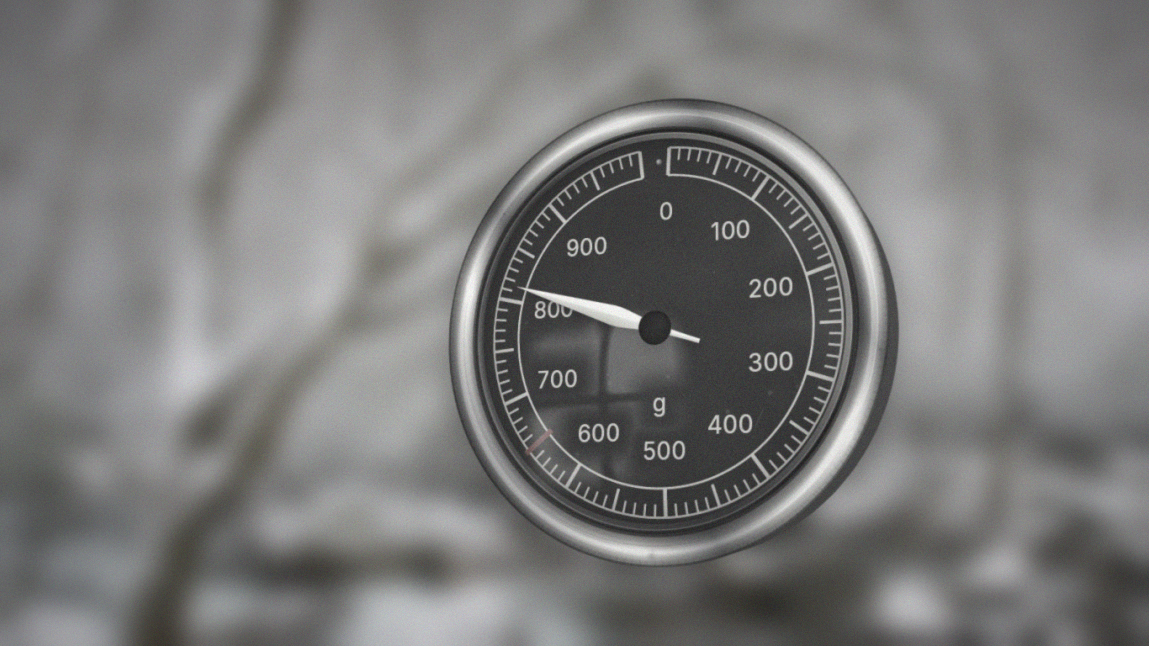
815 g
